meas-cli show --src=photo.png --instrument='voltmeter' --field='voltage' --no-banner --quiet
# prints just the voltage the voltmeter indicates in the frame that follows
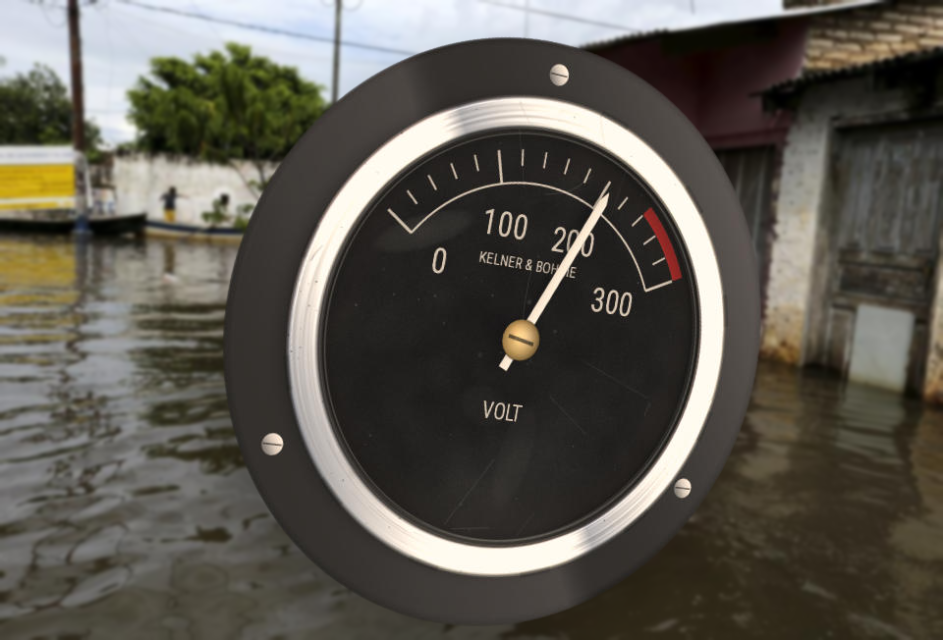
200 V
